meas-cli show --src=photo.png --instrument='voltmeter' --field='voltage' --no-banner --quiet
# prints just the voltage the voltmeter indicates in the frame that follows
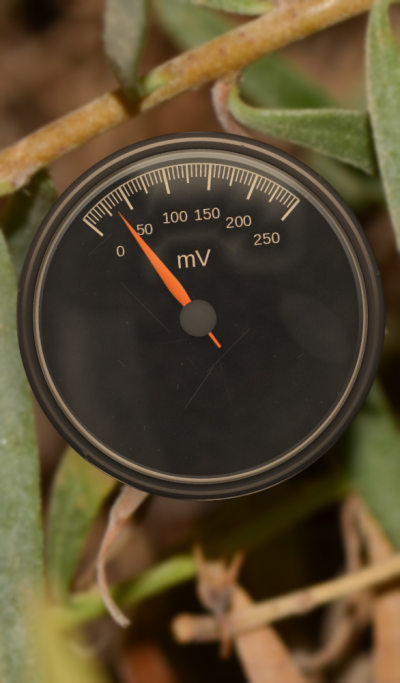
35 mV
